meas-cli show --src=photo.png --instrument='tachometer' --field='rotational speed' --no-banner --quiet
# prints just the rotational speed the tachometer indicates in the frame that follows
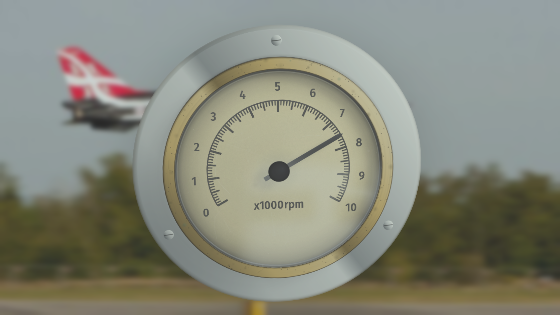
7500 rpm
